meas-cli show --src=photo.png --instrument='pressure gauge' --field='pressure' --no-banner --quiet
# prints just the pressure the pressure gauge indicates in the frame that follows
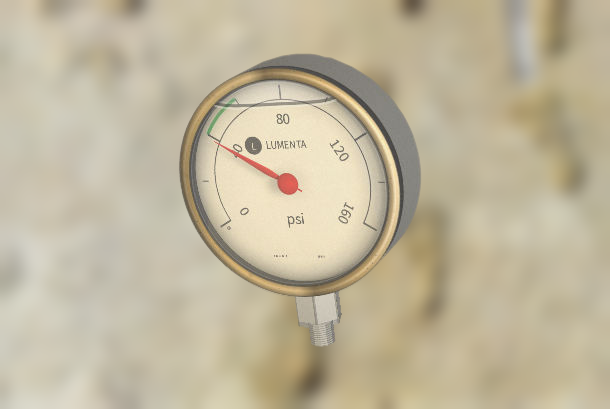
40 psi
